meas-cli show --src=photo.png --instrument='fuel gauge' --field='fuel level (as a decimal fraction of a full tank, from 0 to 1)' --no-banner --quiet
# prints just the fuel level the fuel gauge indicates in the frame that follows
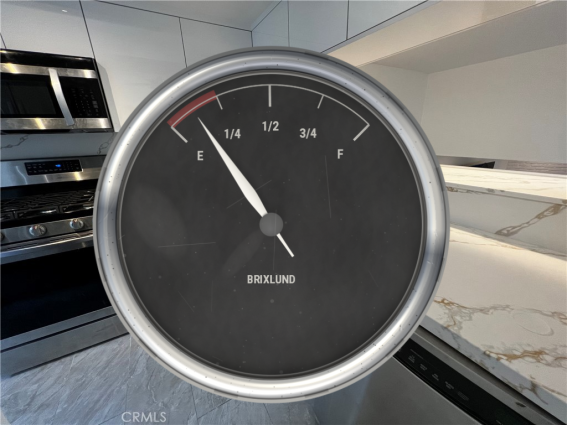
0.125
